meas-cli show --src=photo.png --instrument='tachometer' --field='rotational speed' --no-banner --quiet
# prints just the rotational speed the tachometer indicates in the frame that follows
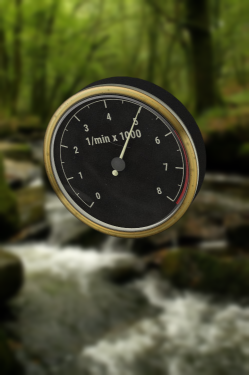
5000 rpm
